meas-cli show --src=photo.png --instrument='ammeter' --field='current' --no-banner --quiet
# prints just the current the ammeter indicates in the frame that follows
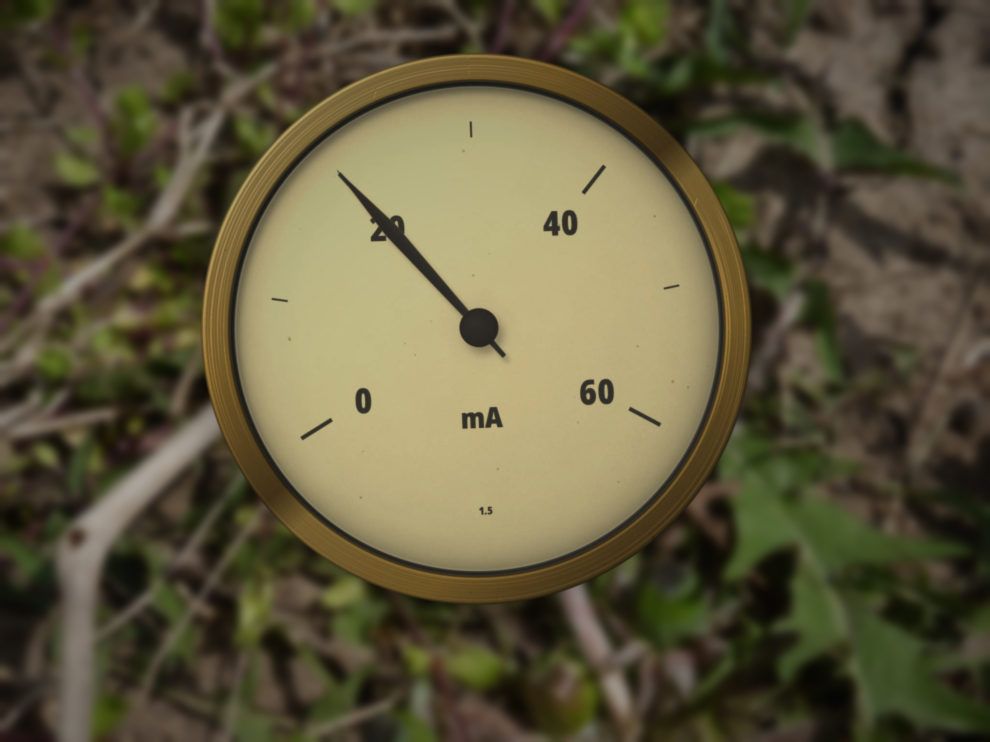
20 mA
